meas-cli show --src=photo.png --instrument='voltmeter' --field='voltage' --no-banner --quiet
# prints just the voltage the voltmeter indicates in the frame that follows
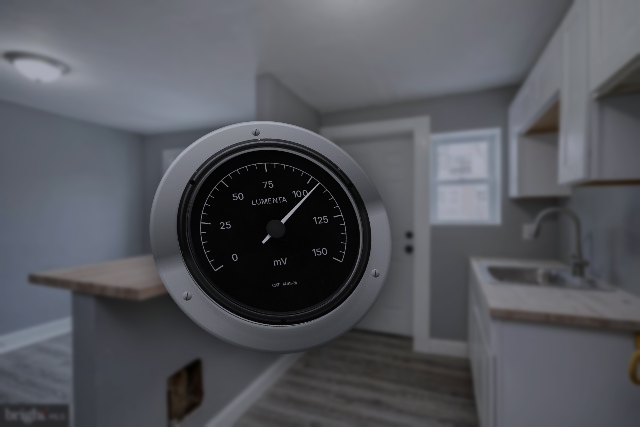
105 mV
